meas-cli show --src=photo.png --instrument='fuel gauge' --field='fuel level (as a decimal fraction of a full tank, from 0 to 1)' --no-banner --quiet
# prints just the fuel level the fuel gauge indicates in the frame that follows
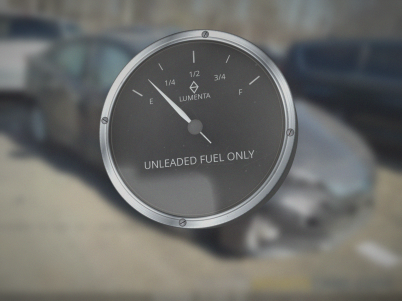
0.125
